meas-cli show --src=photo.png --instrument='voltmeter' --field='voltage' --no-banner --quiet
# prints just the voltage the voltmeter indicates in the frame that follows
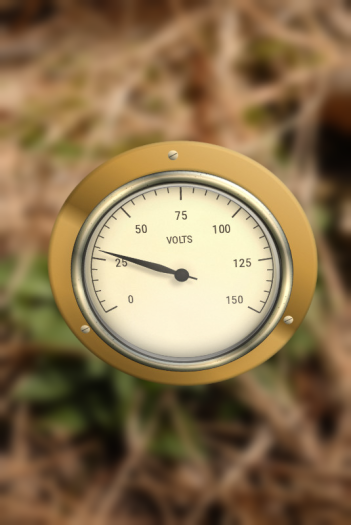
30 V
